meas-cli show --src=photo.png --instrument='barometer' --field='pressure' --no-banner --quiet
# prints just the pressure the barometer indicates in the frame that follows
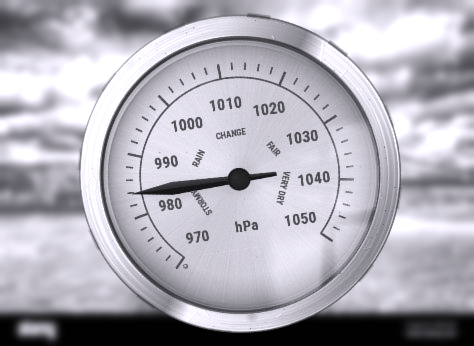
984 hPa
